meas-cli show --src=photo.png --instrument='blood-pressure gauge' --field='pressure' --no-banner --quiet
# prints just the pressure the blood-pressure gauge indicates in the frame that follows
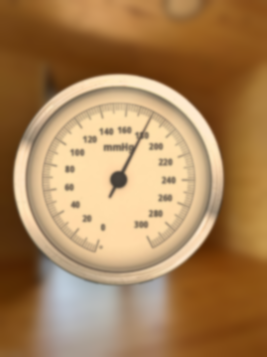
180 mmHg
